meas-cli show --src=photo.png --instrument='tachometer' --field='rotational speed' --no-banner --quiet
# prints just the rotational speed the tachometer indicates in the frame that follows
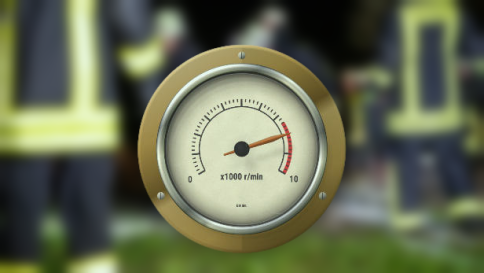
8000 rpm
